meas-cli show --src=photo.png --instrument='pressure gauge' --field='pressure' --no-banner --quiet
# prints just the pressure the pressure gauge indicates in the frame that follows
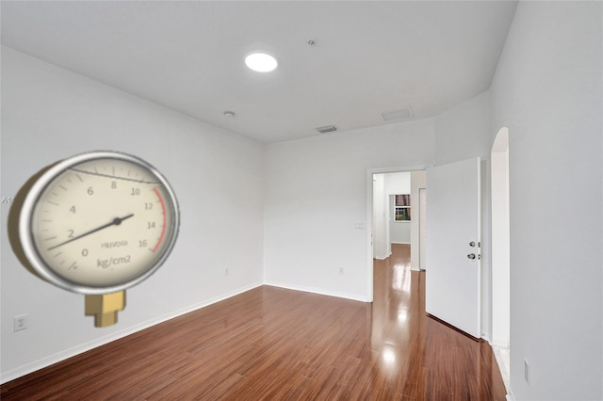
1.5 kg/cm²
